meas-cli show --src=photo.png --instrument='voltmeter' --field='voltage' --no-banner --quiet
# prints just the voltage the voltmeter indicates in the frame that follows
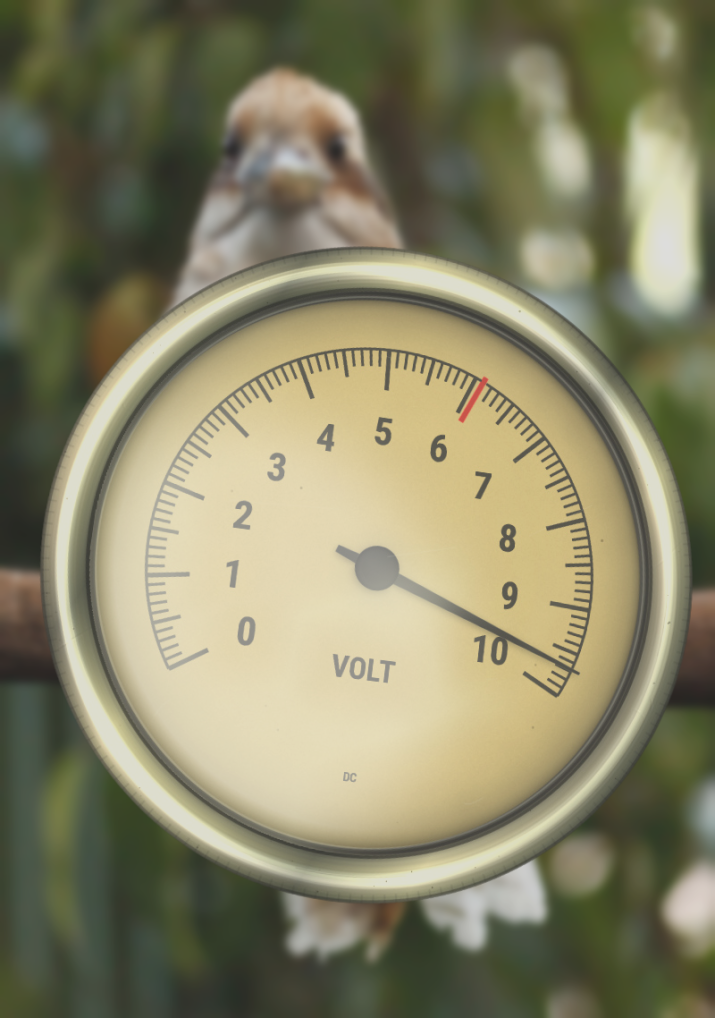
9.7 V
